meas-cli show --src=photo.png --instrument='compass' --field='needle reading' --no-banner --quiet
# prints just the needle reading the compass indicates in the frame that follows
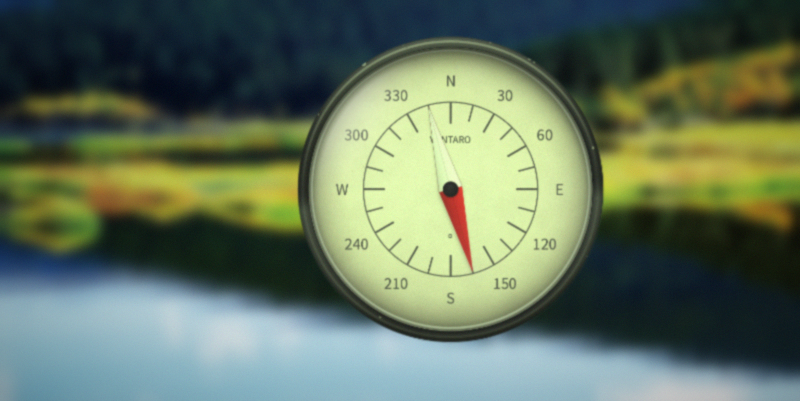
165 °
